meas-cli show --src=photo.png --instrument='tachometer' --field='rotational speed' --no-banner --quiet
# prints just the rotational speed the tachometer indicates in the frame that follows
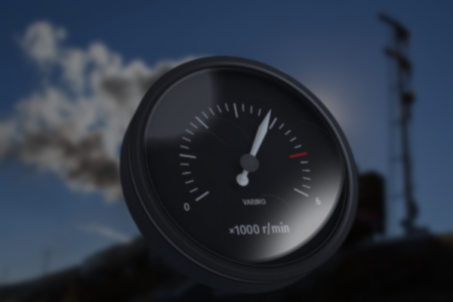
3800 rpm
